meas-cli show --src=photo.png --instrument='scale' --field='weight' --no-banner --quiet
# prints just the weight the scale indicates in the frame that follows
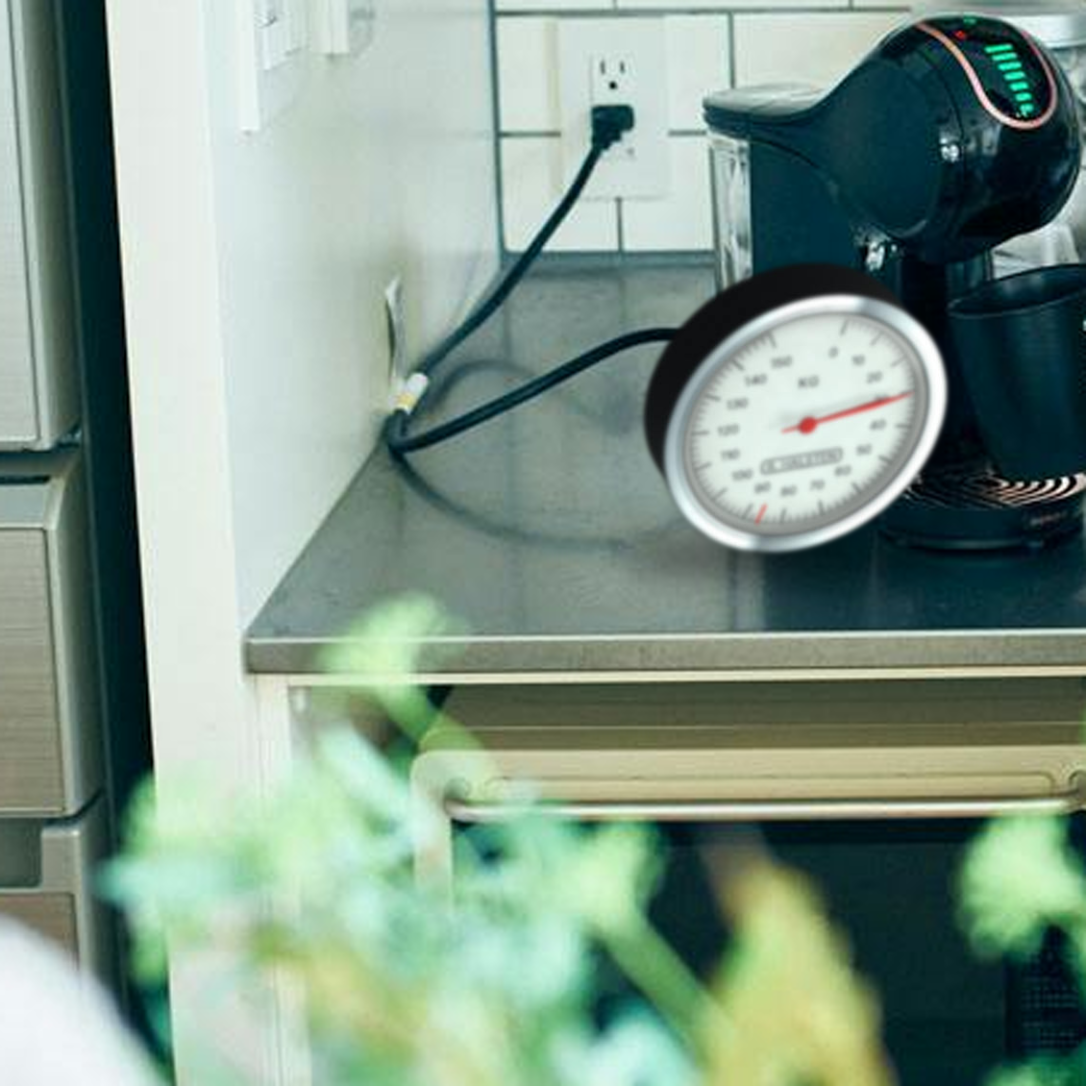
30 kg
